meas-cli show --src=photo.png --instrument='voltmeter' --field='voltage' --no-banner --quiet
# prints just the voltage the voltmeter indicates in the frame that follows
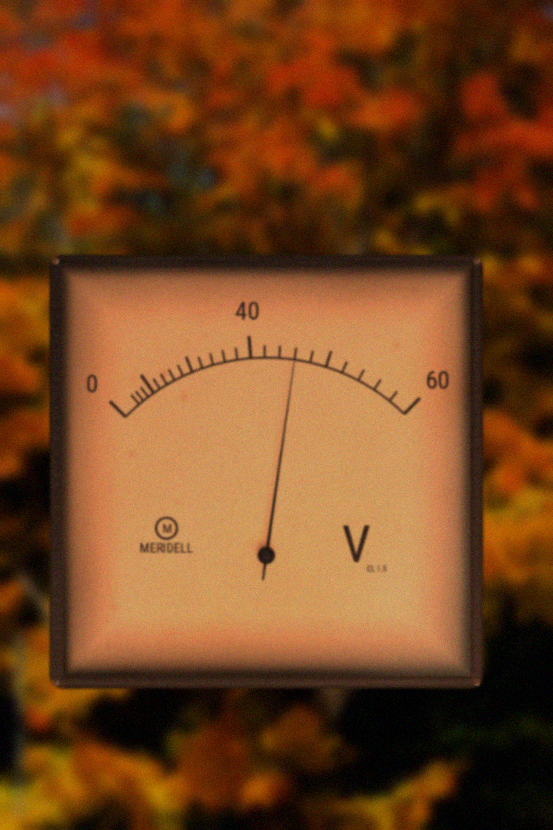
46 V
